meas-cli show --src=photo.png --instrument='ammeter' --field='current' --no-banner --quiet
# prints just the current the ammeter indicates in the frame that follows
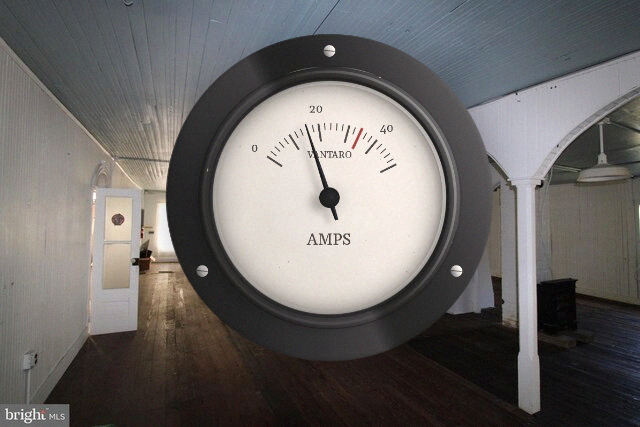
16 A
